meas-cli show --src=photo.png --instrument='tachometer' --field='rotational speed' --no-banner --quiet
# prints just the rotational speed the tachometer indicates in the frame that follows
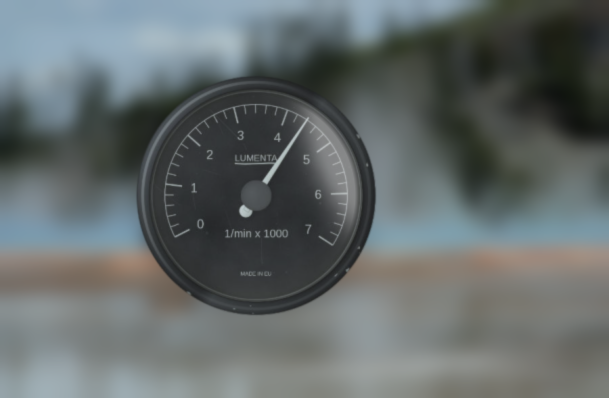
4400 rpm
